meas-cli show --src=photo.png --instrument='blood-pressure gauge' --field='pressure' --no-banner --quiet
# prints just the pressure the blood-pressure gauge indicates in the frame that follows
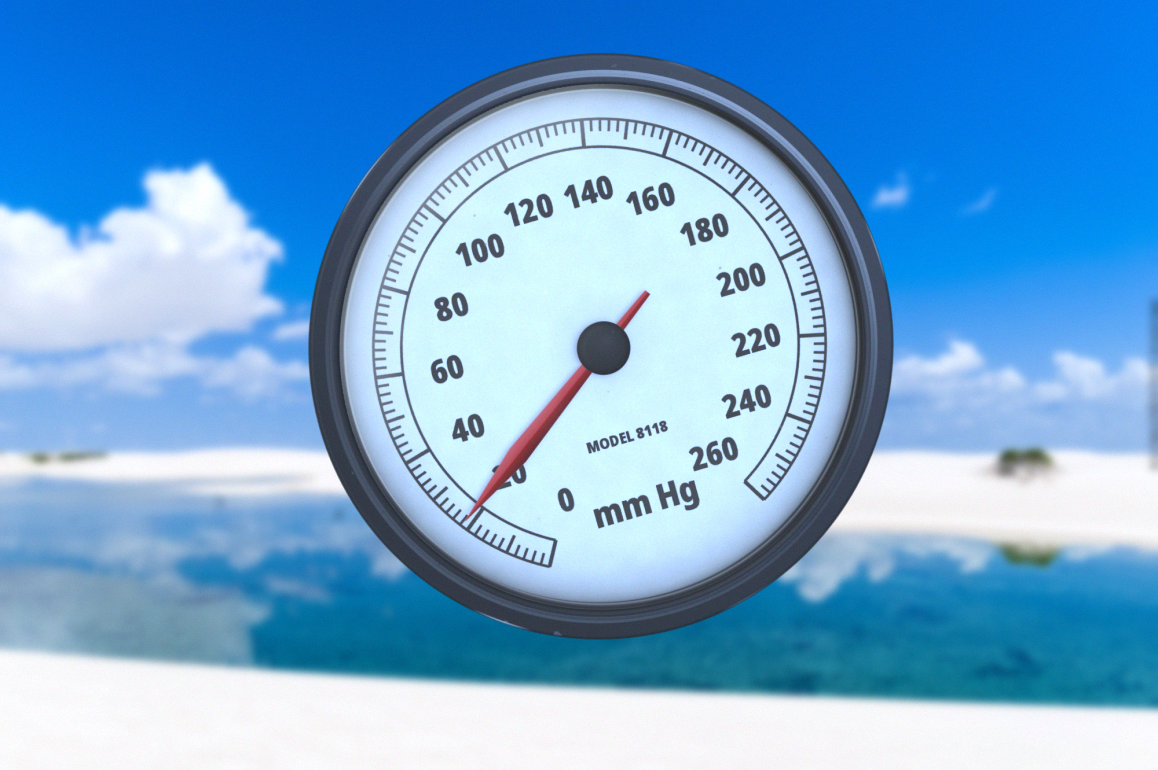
22 mmHg
